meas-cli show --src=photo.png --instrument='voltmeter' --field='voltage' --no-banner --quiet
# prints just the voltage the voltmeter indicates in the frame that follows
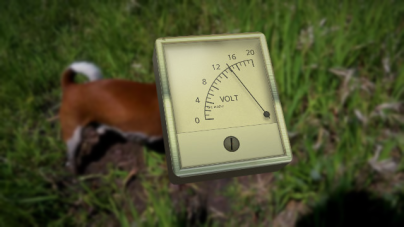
14 V
